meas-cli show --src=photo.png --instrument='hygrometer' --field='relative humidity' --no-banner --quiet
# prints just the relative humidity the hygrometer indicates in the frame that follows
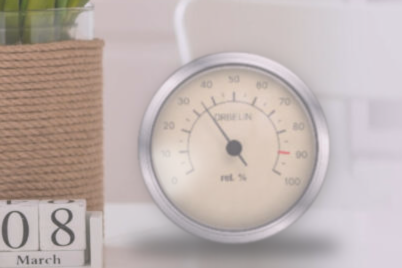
35 %
